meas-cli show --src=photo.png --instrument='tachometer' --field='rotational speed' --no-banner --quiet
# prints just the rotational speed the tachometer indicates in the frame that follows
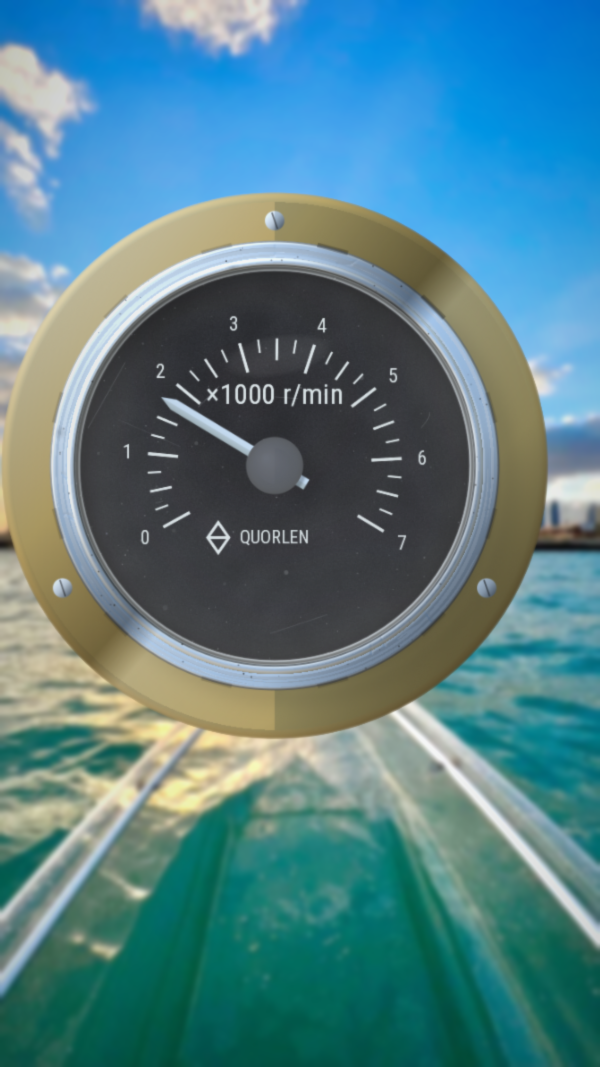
1750 rpm
